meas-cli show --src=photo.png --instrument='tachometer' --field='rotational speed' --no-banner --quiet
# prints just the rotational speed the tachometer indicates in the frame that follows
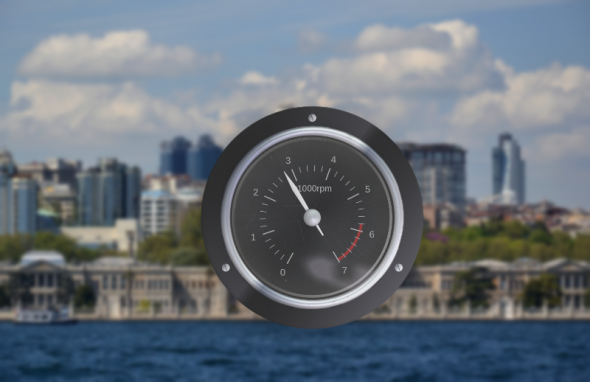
2800 rpm
